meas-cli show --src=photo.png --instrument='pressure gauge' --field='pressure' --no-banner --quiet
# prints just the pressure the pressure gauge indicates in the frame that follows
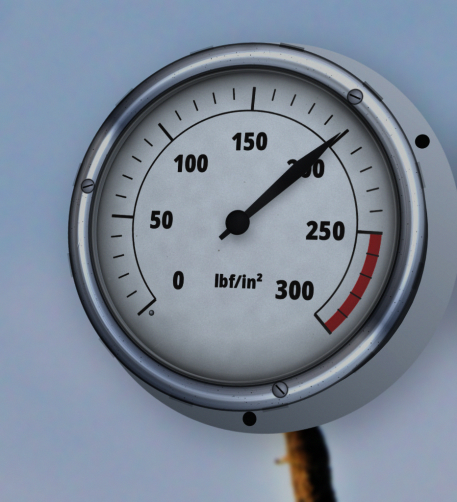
200 psi
